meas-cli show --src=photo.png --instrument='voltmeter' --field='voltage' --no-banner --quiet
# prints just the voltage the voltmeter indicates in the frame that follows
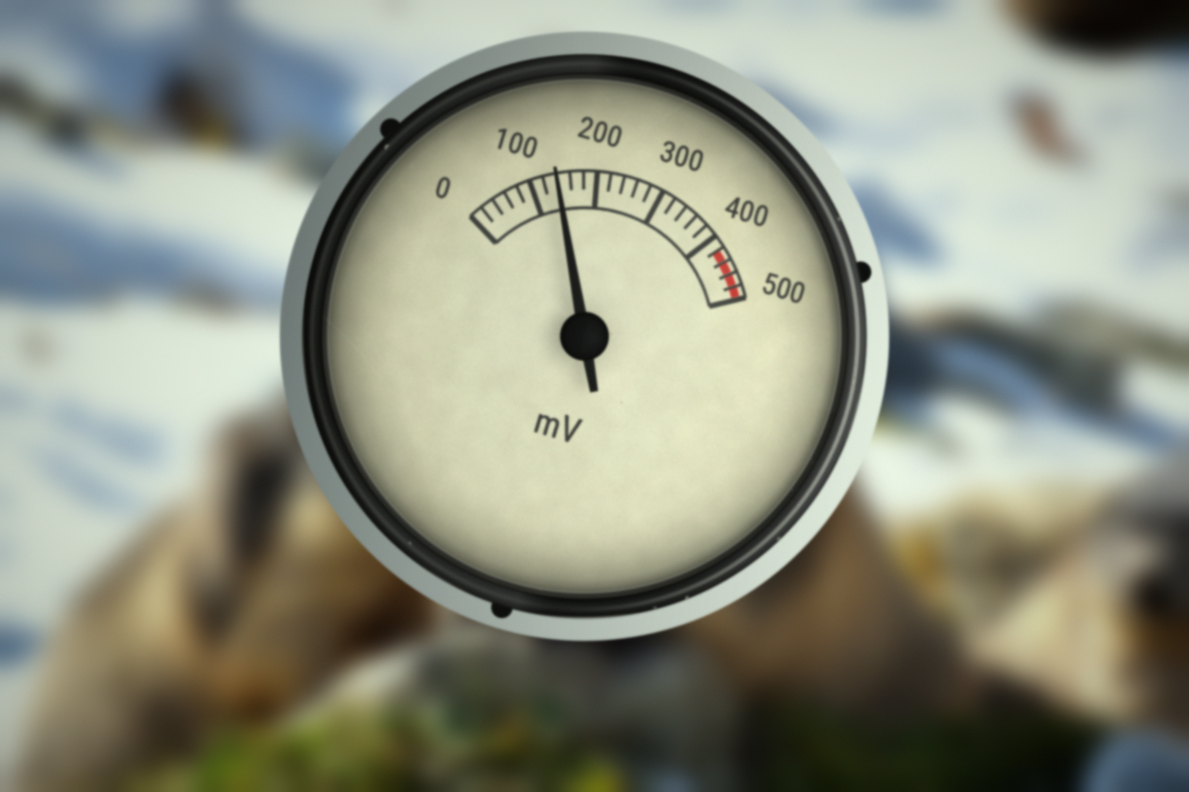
140 mV
